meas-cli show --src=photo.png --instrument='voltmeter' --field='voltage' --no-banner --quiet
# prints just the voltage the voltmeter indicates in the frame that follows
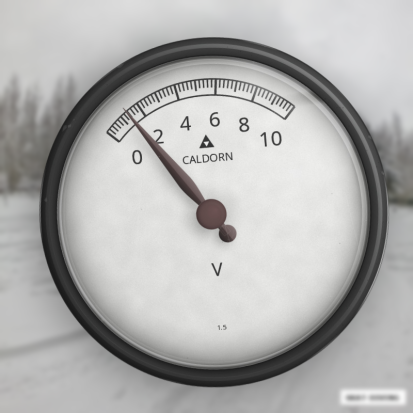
1.4 V
